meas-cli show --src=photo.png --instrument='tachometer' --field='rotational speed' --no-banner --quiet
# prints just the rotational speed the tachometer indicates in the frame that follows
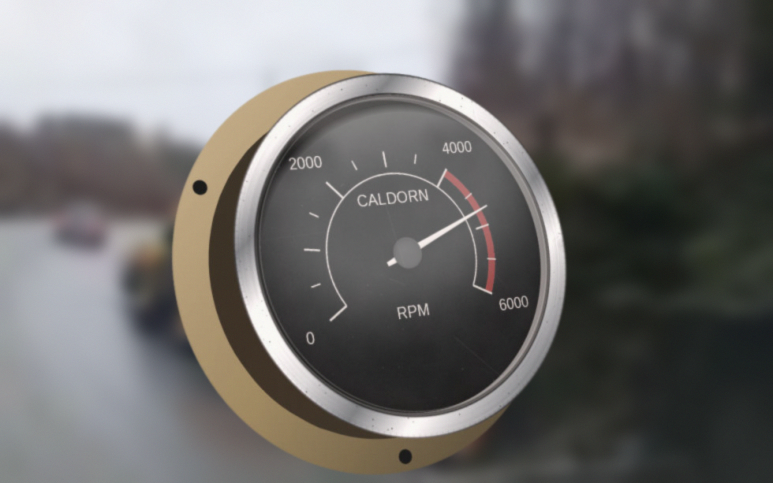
4750 rpm
